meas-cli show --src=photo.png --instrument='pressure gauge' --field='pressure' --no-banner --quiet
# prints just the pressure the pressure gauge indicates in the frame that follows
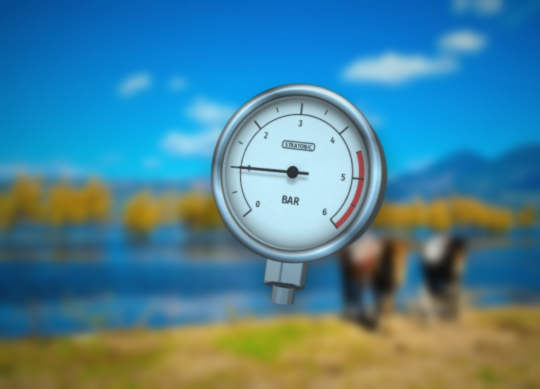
1 bar
